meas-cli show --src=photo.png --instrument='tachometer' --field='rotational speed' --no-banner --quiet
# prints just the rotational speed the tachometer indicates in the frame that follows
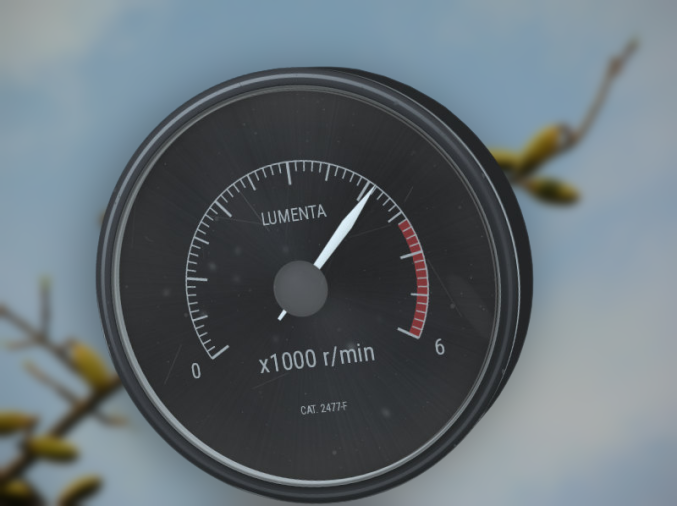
4100 rpm
